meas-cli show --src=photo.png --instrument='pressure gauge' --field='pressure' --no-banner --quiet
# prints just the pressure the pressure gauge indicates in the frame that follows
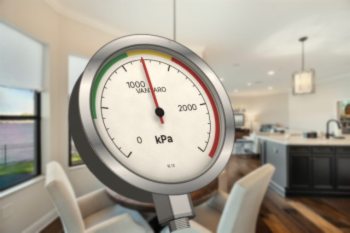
1200 kPa
